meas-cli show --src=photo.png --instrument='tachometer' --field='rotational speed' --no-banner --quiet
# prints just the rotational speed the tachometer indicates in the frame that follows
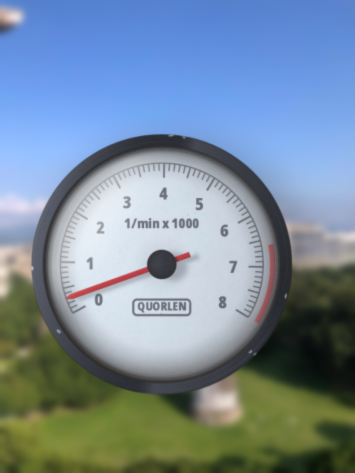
300 rpm
